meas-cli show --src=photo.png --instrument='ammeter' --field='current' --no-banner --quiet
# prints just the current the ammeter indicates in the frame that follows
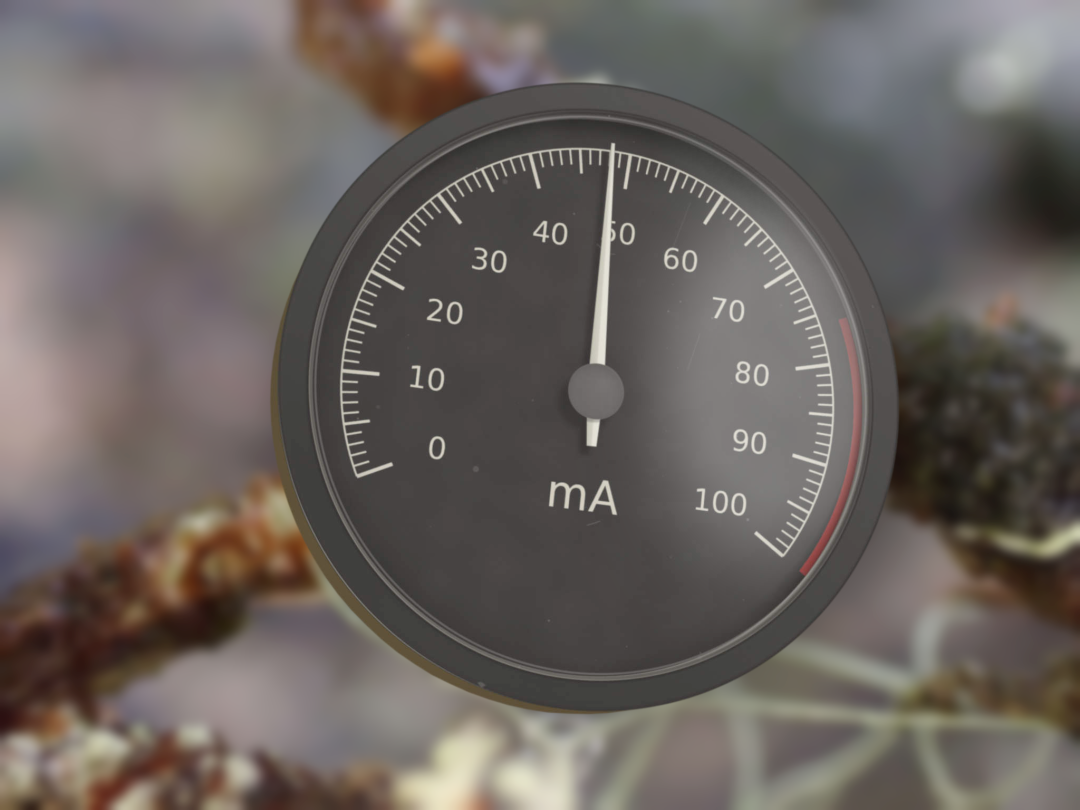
48 mA
